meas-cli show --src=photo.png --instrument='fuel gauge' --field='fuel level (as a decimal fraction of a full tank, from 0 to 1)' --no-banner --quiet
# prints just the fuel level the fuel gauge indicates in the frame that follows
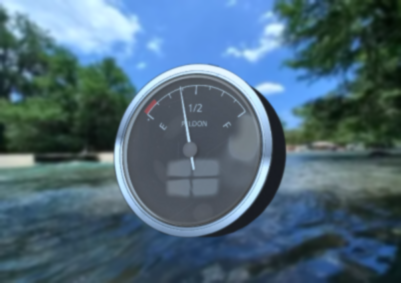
0.375
